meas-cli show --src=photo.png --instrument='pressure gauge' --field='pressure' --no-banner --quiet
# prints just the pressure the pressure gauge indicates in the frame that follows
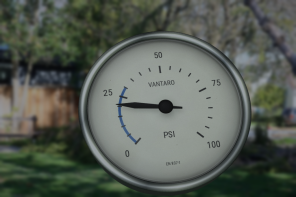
20 psi
